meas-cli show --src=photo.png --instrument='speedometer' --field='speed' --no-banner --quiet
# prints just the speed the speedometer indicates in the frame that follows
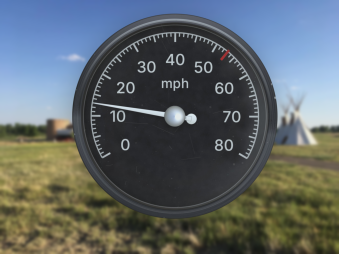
13 mph
